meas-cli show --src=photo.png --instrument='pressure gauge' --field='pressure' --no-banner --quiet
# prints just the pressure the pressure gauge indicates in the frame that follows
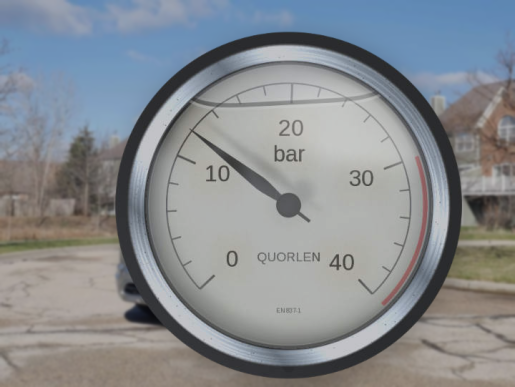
12 bar
